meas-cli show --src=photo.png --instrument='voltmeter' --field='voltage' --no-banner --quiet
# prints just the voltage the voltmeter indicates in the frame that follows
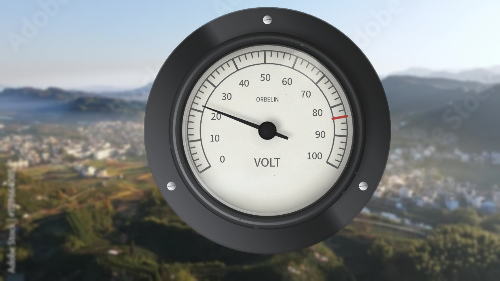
22 V
